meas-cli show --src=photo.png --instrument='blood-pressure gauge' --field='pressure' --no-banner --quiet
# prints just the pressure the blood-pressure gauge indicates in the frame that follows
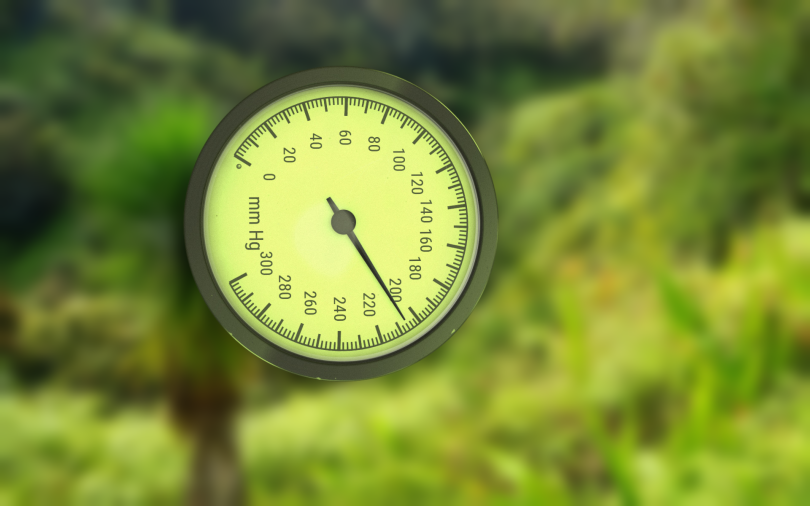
206 mmHg
